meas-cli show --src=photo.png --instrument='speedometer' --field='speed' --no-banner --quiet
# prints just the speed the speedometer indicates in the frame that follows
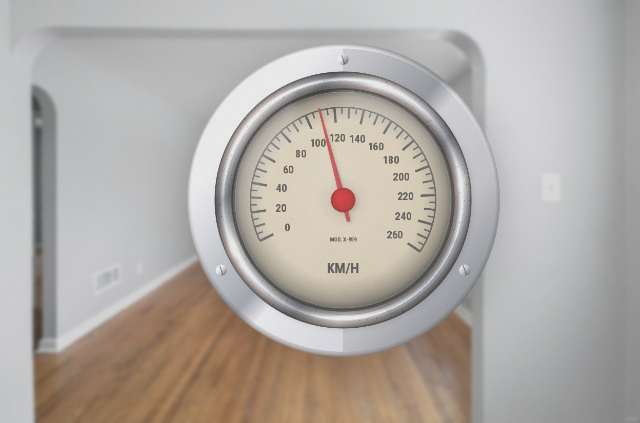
110 km/h
